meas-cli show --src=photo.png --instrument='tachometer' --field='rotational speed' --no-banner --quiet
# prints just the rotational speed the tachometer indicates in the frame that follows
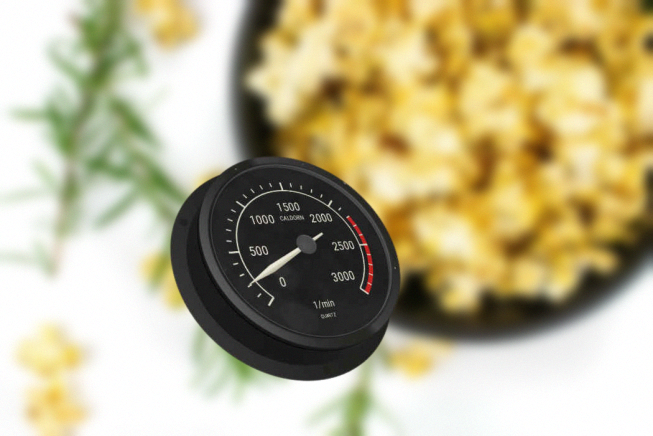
200 rpm
